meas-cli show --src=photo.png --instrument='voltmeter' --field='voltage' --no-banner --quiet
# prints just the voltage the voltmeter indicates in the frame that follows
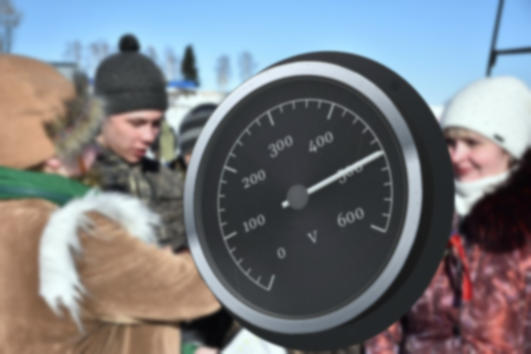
500 V
